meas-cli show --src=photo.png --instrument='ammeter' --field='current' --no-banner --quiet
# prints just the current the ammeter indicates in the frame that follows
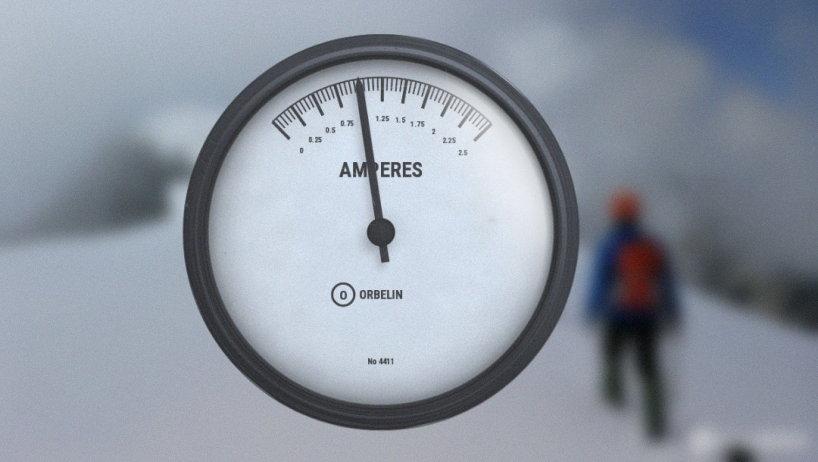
1 A
